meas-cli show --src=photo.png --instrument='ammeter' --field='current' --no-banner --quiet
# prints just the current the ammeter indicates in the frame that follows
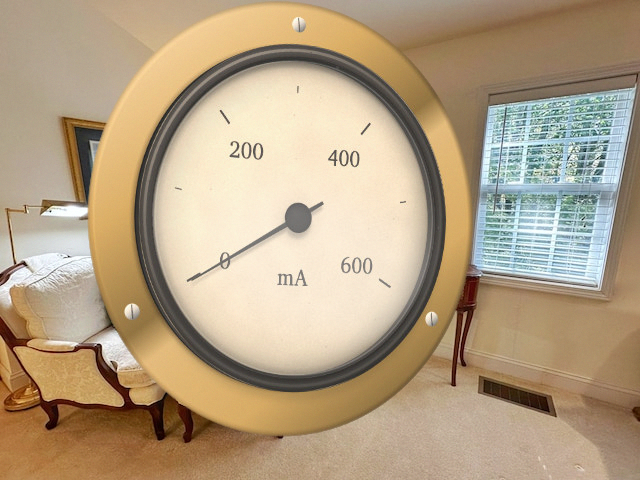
0 mA
